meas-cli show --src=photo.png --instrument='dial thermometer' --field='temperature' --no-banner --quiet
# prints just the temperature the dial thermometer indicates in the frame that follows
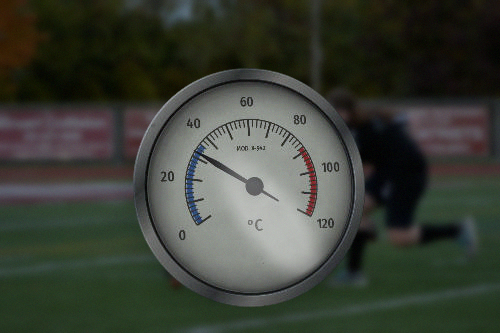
32 °C
